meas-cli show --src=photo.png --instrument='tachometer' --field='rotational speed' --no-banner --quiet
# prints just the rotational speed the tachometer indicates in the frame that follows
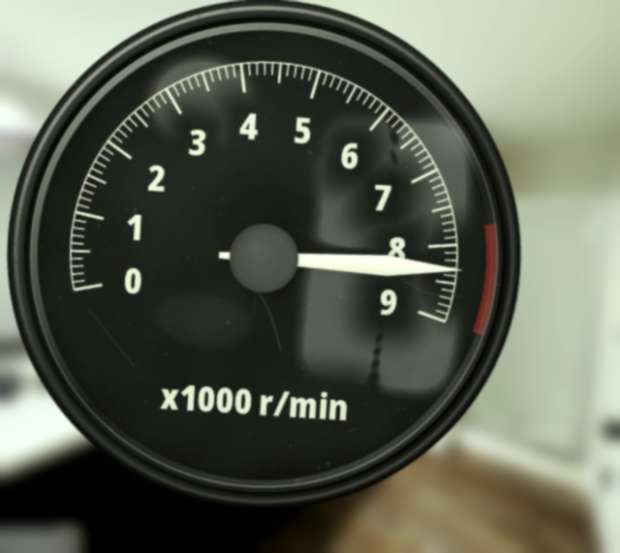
8300 rpm
